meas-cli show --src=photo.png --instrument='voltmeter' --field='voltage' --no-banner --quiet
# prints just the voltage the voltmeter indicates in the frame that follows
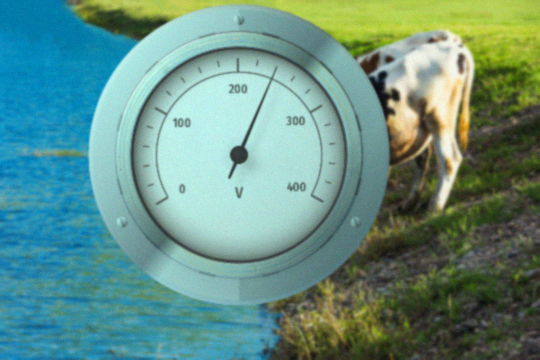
240 V
